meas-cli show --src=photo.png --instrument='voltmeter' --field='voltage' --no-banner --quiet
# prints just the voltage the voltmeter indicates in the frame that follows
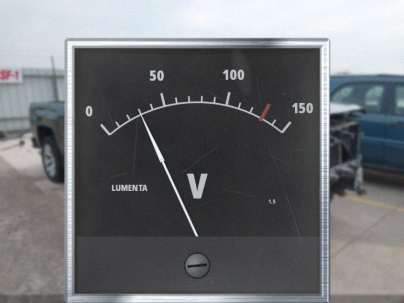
30 V
